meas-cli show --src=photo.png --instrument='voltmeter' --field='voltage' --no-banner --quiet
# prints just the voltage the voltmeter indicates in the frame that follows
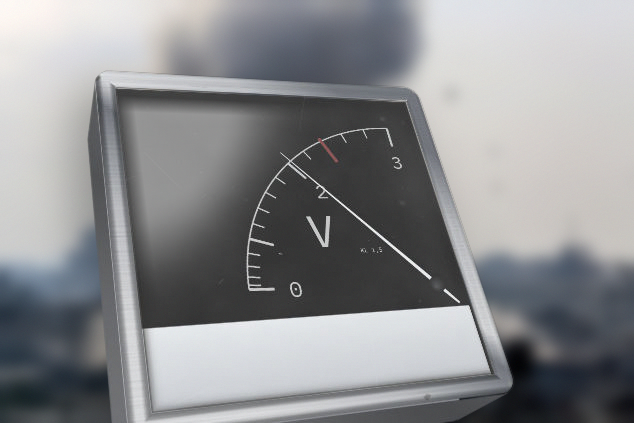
2 V
